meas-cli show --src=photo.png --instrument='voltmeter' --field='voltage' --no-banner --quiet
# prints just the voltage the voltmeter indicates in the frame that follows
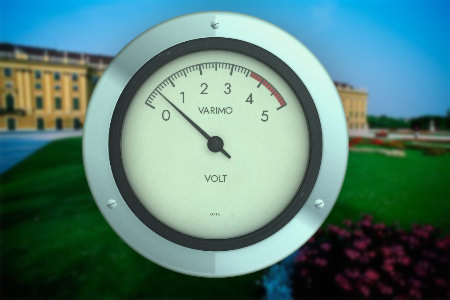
0.5 V
